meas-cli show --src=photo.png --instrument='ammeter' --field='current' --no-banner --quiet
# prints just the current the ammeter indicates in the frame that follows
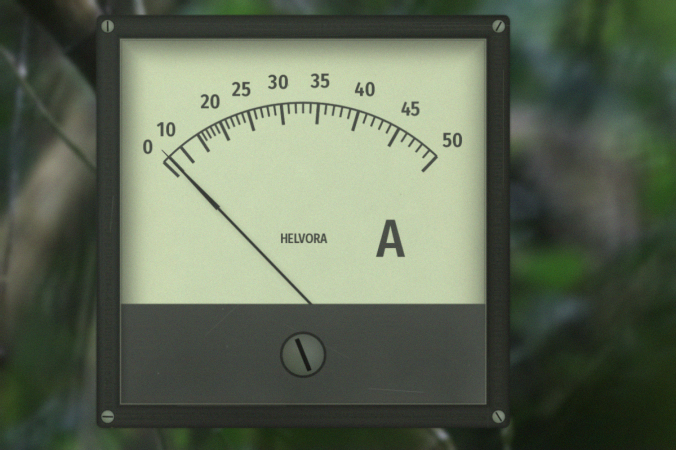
5 A
